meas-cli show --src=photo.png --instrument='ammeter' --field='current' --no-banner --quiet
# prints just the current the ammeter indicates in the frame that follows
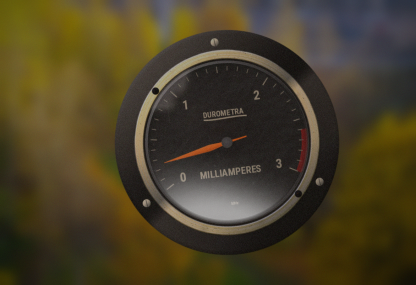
0.25 mA
